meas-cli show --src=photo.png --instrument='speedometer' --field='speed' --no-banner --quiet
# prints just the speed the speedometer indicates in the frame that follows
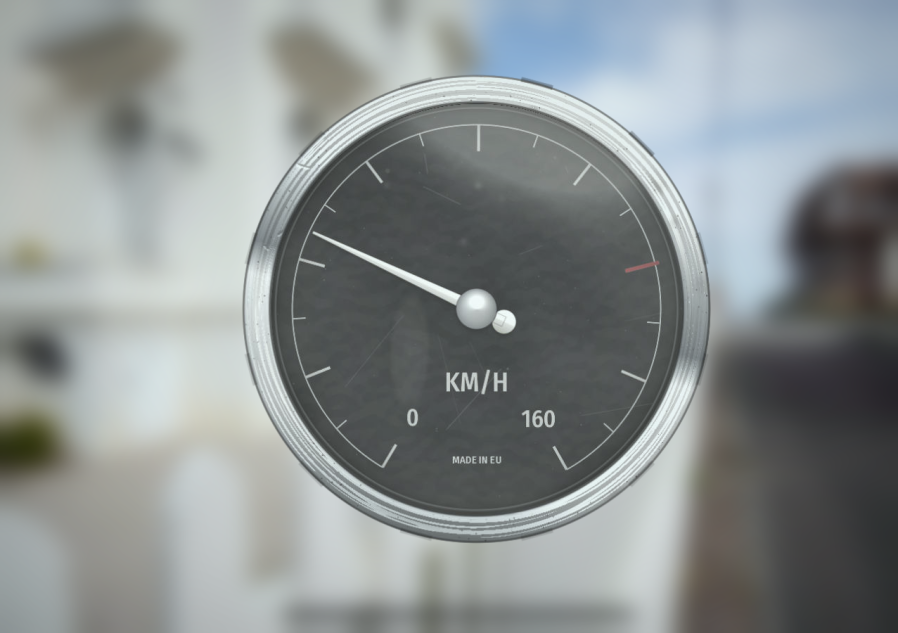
45 km/h
